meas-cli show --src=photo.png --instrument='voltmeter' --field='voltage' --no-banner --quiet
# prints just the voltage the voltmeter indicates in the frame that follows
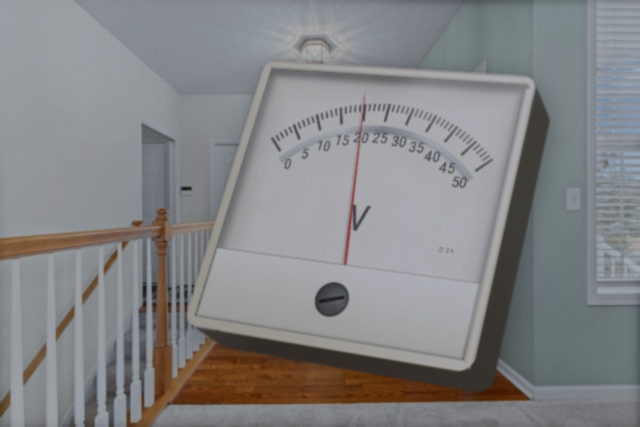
20 V
